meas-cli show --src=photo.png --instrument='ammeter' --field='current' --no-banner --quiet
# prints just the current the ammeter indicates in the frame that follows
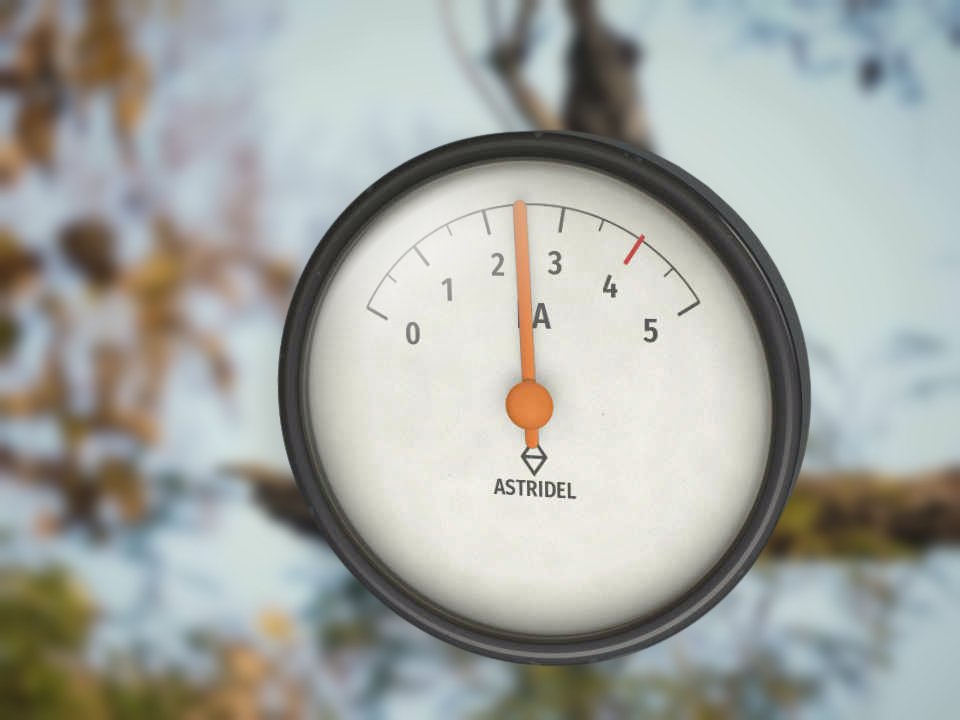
2.5 kA
